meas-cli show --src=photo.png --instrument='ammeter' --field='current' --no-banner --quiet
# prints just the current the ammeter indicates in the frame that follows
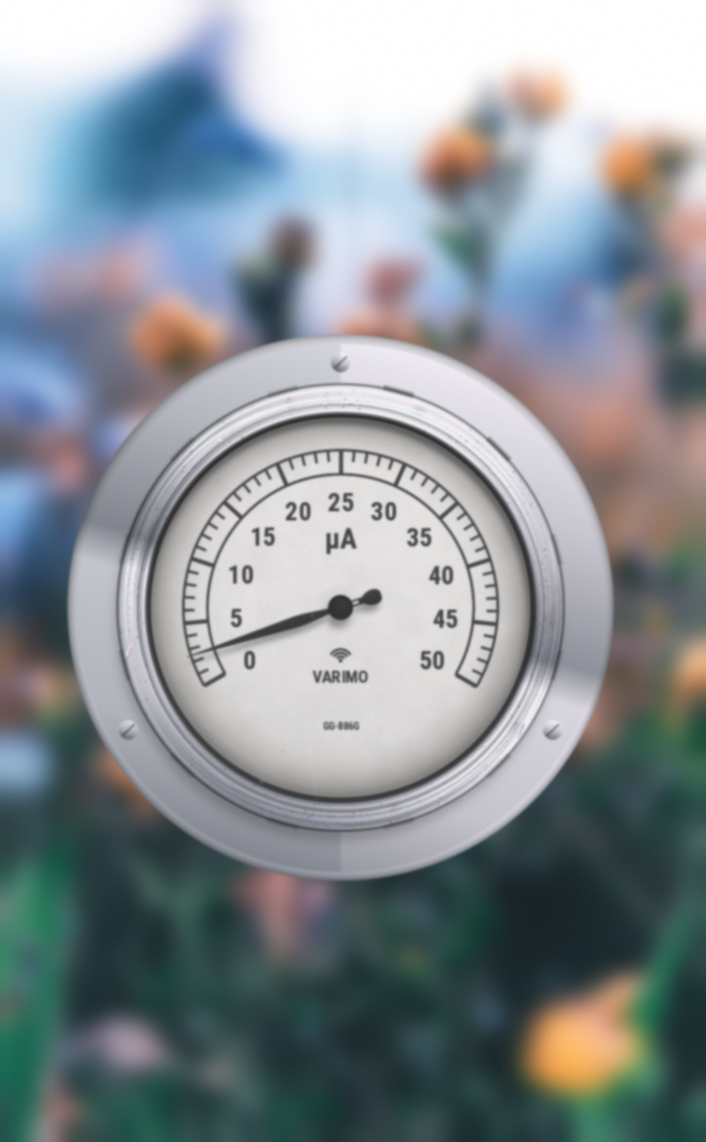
2.5 µA
